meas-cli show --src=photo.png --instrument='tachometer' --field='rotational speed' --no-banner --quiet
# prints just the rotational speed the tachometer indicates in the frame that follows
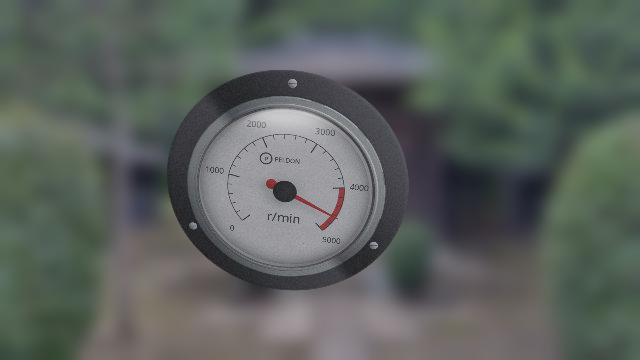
4600 rpm
